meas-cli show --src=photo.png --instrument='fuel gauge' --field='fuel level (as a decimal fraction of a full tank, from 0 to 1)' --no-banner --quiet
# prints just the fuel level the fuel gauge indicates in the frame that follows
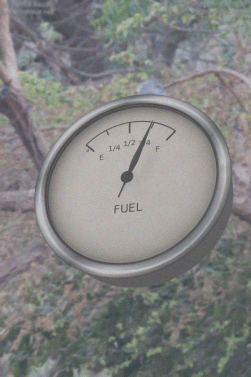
0.75
